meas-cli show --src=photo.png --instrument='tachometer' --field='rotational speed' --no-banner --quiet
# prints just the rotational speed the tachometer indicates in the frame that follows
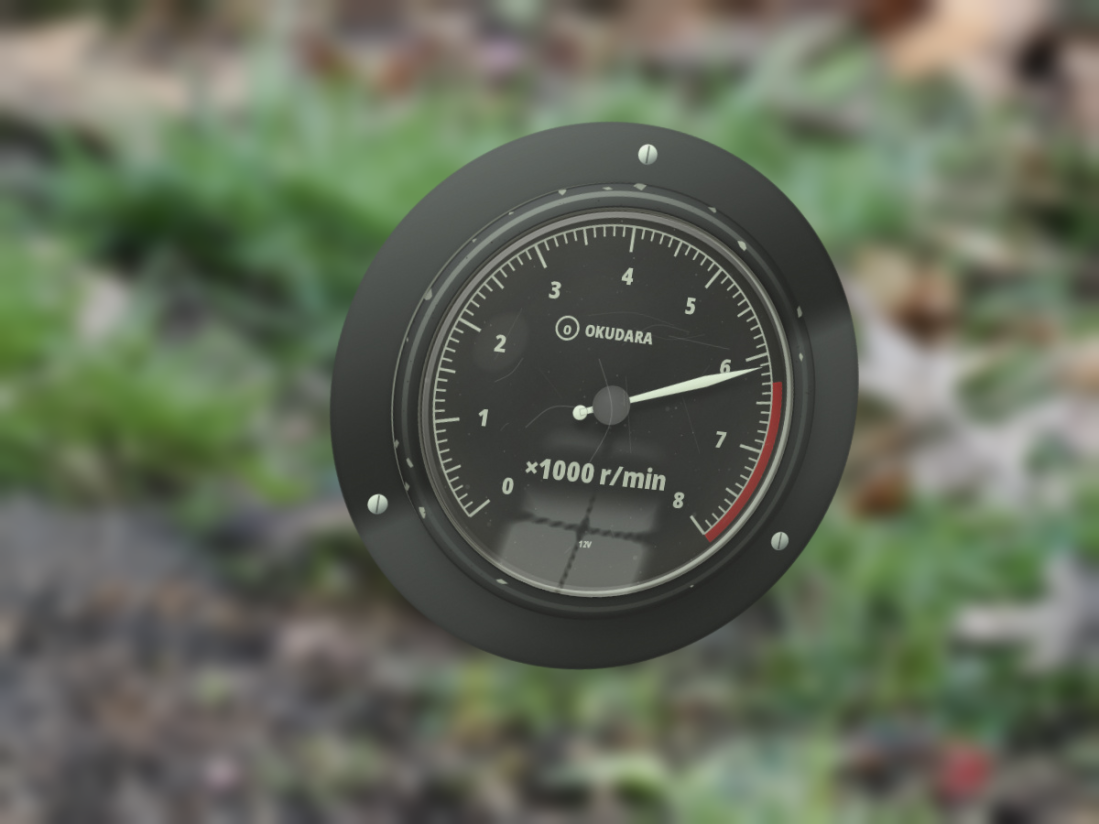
6100 rpm
